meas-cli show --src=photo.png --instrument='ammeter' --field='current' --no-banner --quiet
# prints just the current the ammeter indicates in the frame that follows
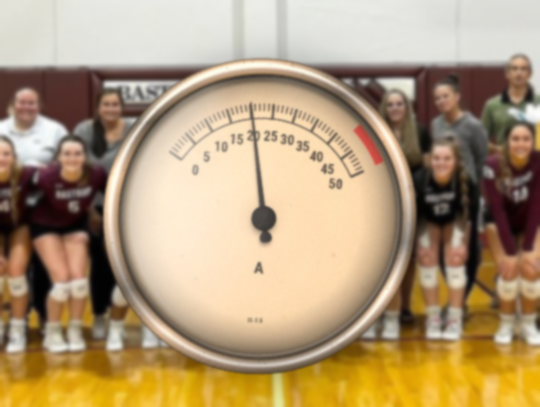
20 A
